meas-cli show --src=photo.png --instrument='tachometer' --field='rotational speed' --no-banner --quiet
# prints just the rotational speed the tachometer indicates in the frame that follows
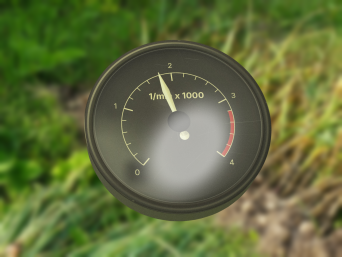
1800 rpm
